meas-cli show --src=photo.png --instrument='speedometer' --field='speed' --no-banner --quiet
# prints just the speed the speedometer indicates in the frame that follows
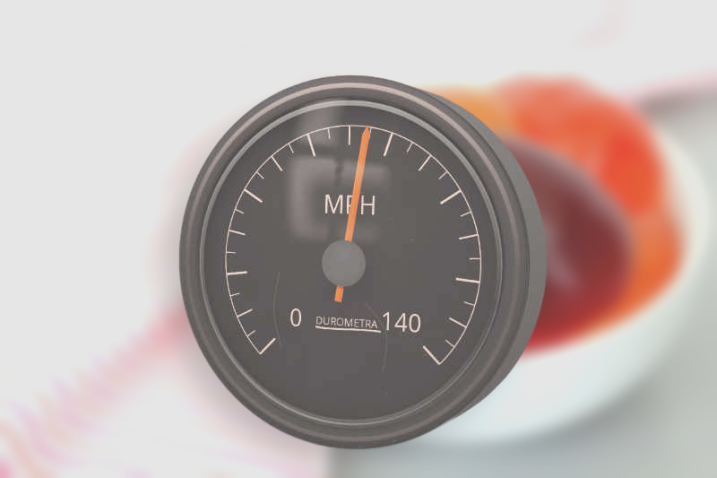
75 mph
